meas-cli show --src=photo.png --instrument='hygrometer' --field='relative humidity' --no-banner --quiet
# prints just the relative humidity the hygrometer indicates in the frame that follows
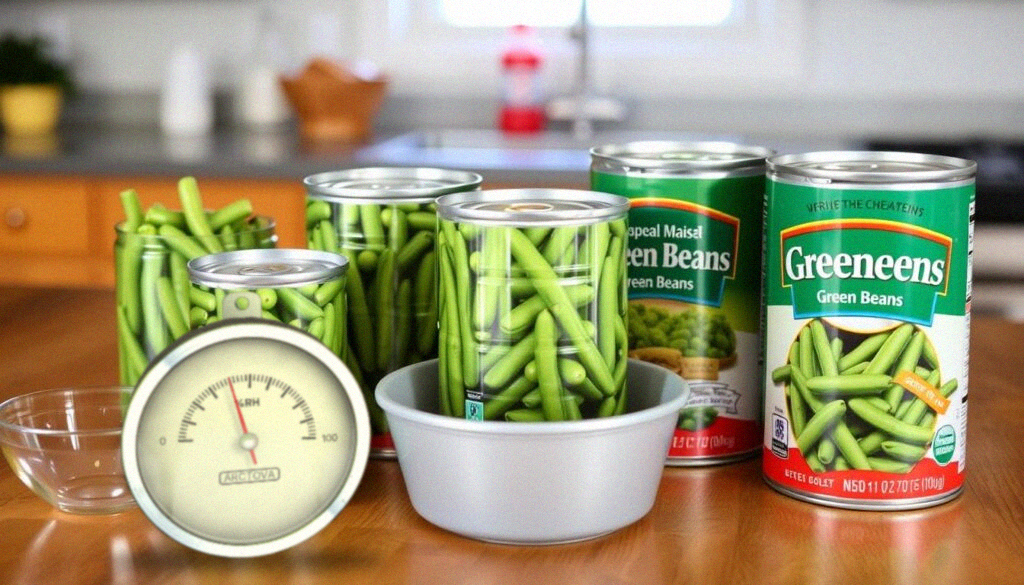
40 %
